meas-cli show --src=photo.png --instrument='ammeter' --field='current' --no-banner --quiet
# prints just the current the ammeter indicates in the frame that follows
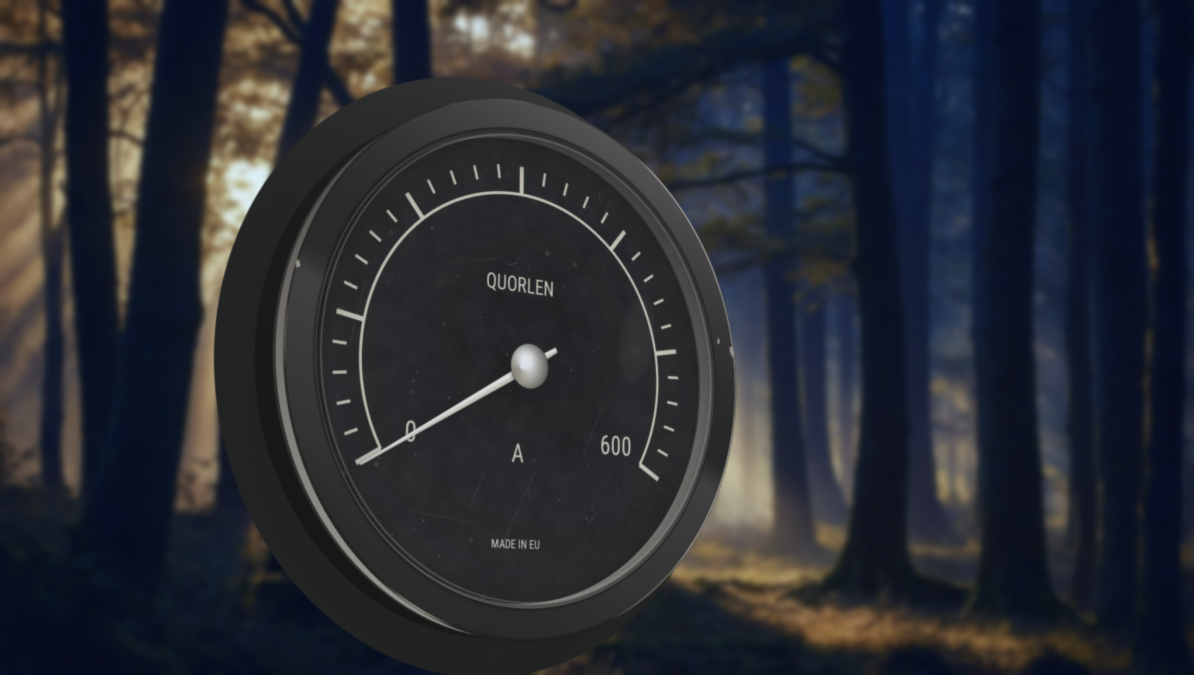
0 A
